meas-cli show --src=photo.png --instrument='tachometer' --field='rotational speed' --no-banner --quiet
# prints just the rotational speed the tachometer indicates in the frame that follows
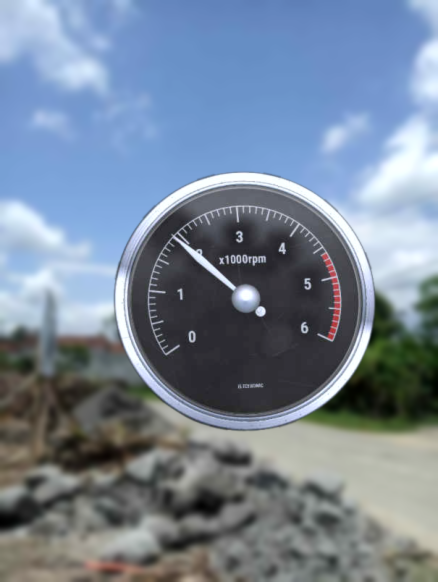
1900 rpm
